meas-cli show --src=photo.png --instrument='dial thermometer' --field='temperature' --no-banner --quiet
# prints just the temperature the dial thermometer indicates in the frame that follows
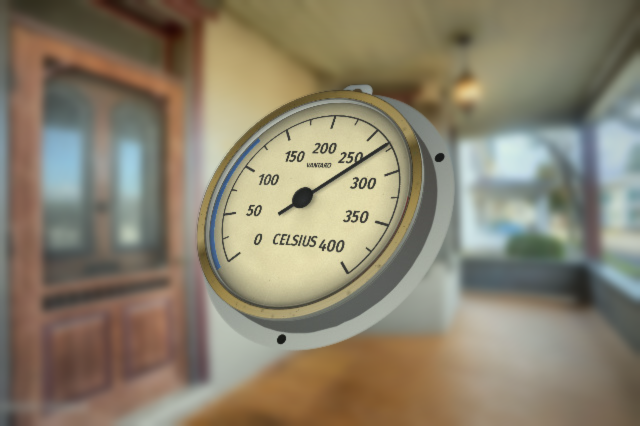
275 °C
